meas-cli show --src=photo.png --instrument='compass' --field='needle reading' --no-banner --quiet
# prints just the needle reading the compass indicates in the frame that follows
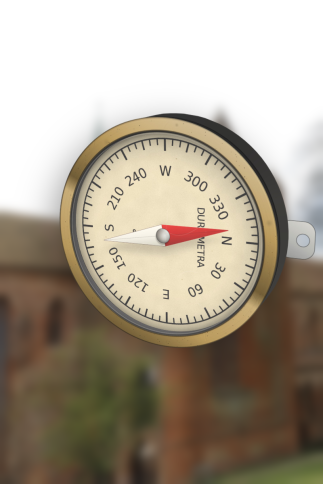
350 °
